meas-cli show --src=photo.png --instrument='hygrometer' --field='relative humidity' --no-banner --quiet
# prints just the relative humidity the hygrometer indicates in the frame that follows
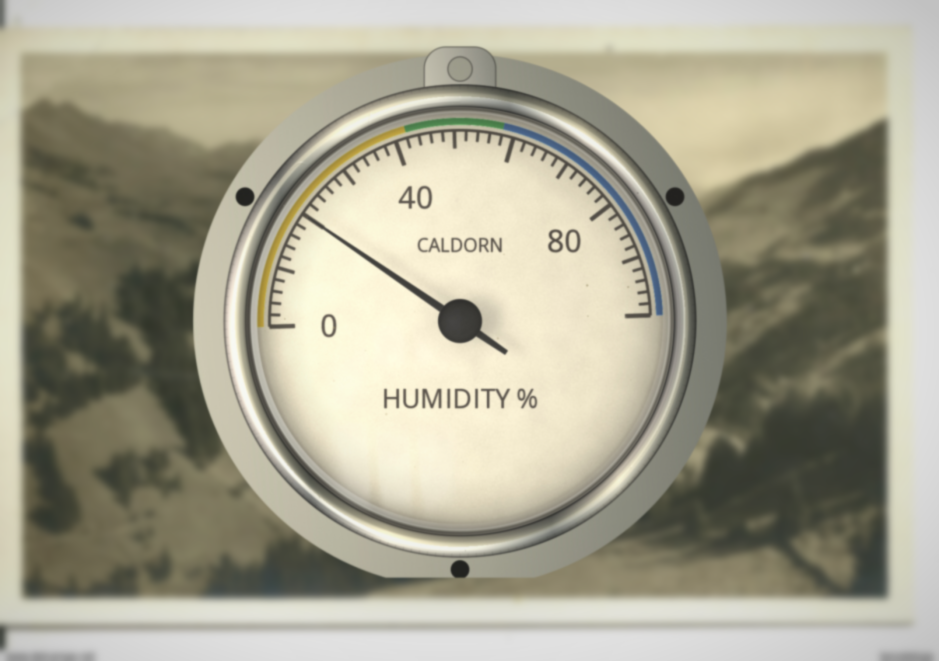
20 %
